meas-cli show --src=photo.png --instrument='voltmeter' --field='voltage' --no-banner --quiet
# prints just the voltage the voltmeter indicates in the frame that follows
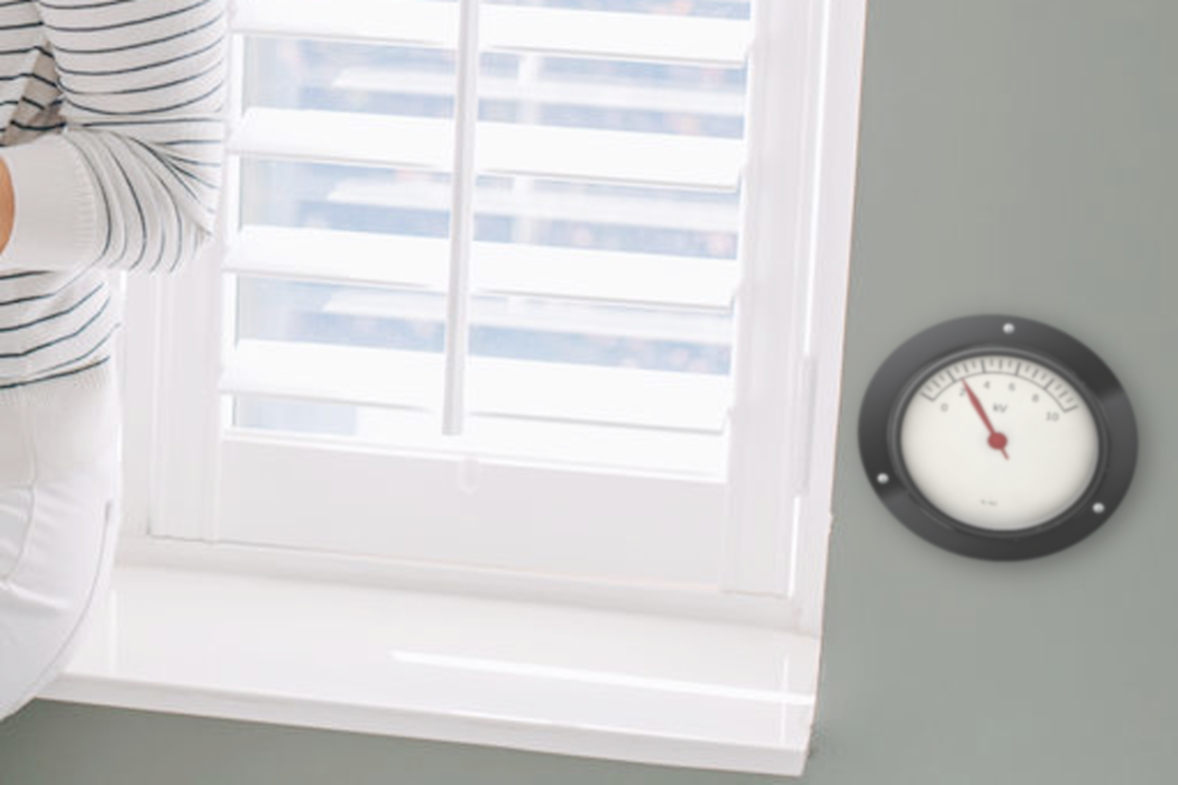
2.5 kV
